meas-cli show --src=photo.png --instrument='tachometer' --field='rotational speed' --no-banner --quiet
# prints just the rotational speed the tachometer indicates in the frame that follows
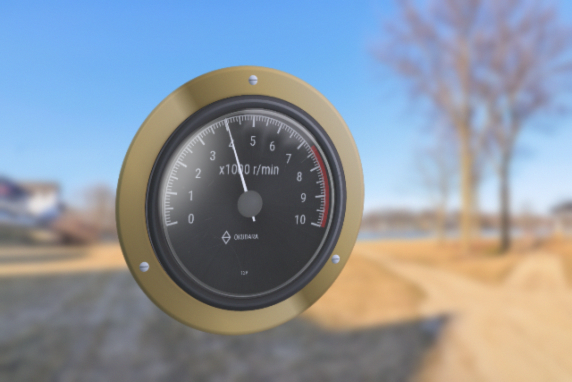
4000 rpm
